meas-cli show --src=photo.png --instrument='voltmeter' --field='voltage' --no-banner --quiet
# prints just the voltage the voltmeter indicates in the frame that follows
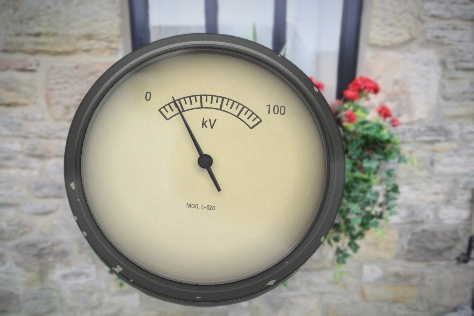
15 kV
